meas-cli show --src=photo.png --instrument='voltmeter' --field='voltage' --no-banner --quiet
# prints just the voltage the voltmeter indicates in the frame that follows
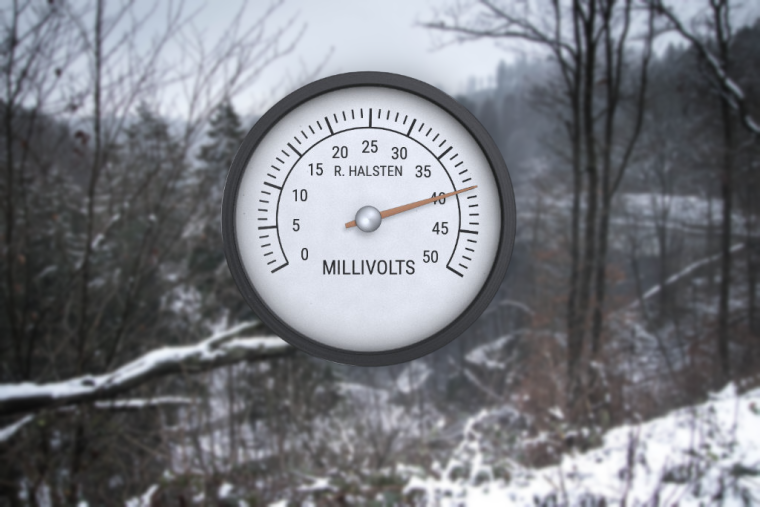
40 mV
